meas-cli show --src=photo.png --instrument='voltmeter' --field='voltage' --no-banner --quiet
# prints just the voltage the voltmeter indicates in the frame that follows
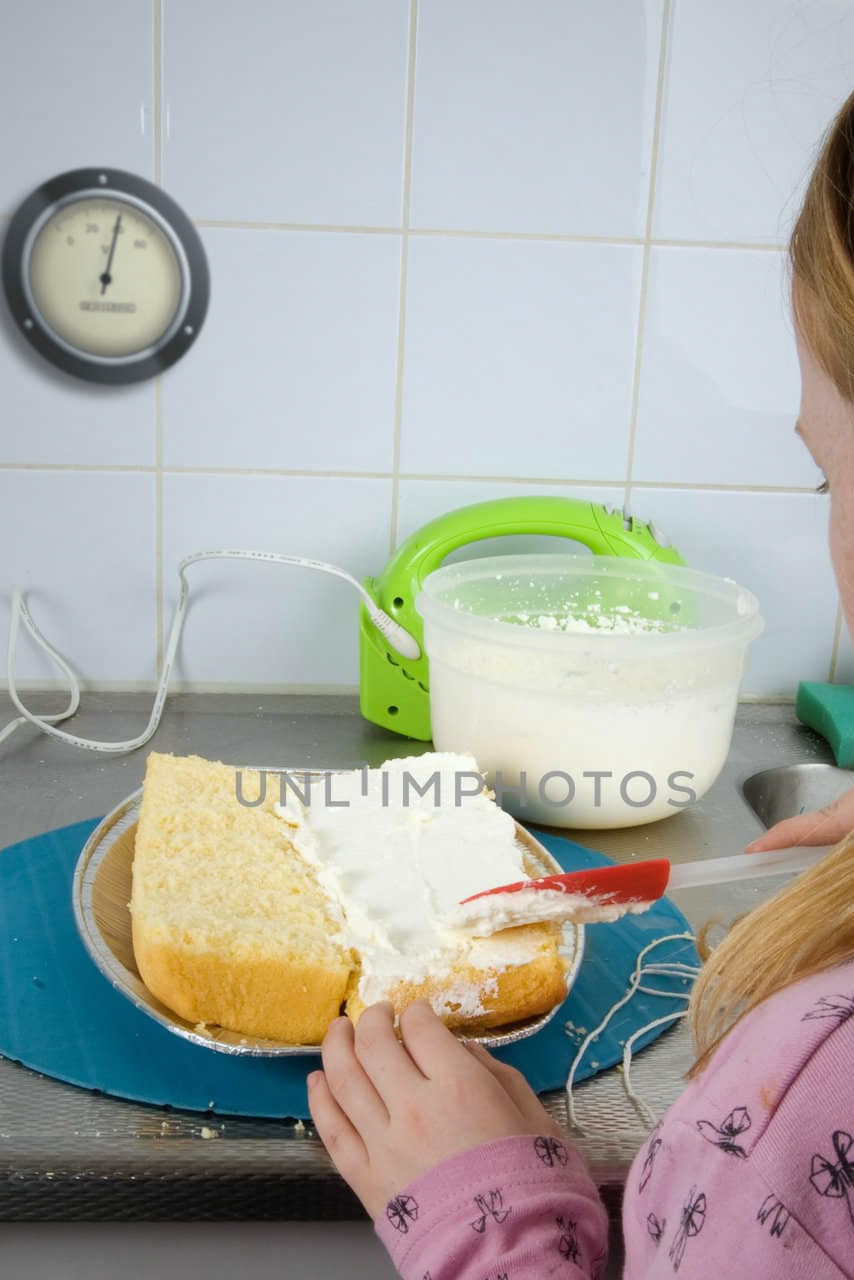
40 V
